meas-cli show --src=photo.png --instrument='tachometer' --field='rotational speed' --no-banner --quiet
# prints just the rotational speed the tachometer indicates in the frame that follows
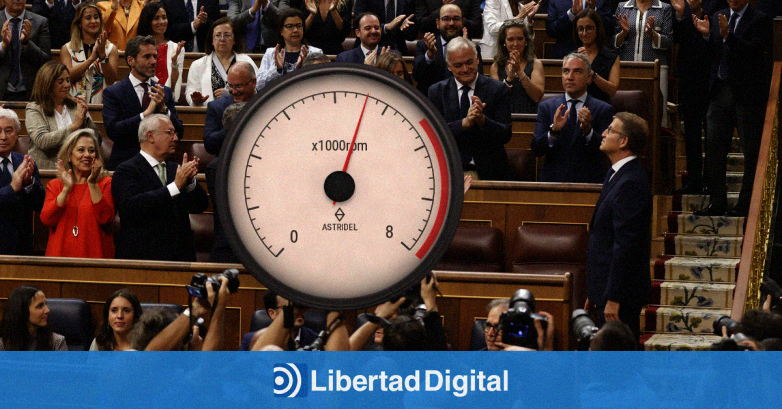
4600 rpm
